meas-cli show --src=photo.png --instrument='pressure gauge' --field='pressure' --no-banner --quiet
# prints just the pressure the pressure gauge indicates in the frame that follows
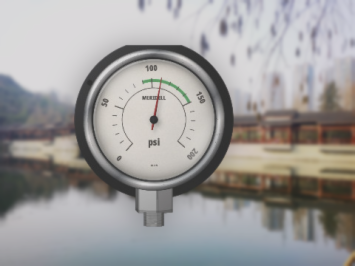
110 psi
